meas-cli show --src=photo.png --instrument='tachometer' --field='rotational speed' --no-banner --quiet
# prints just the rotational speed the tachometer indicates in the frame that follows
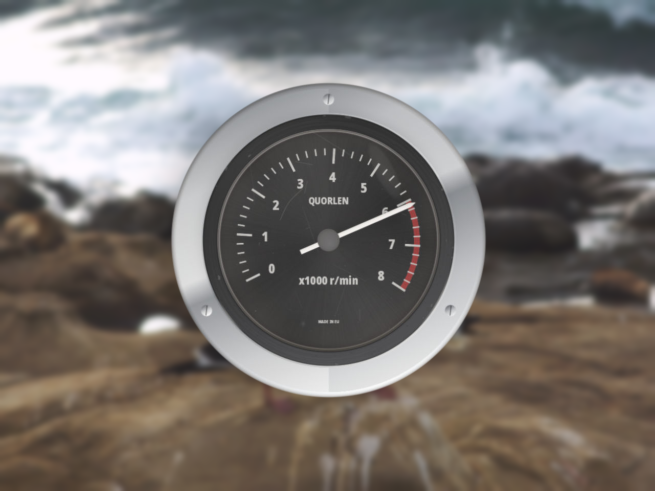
6100 rpm
